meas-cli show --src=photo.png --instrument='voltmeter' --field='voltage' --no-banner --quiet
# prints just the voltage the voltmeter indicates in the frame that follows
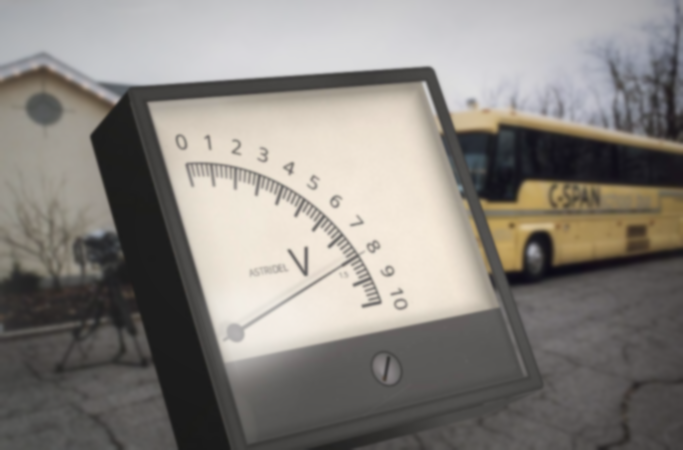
8 V
